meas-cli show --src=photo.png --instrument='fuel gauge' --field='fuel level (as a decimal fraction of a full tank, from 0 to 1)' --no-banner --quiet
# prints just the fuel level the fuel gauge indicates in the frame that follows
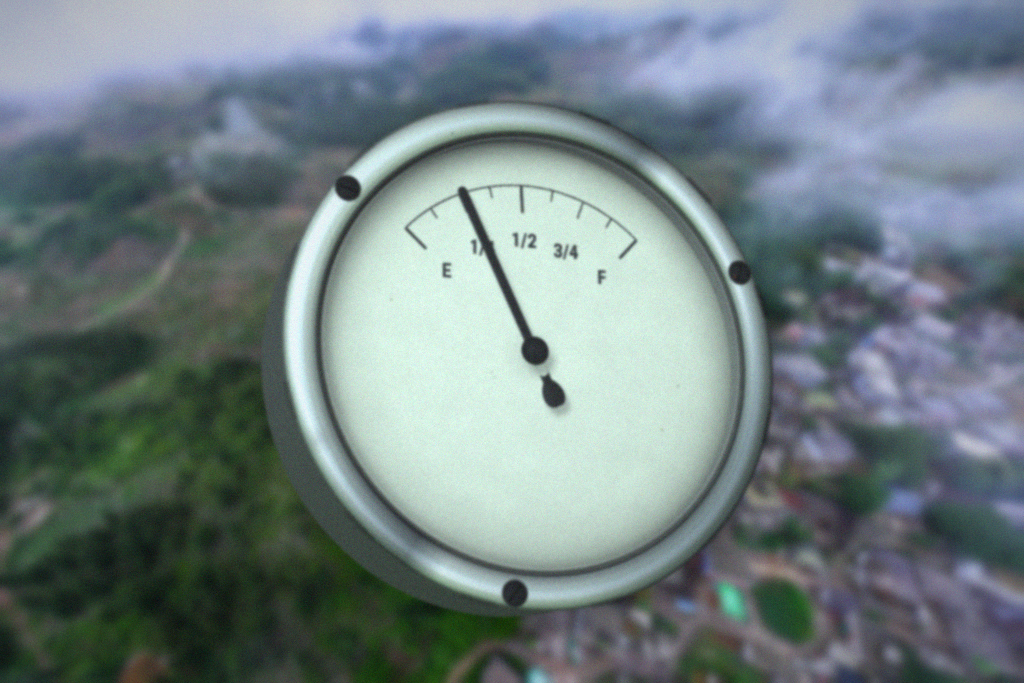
0.25
